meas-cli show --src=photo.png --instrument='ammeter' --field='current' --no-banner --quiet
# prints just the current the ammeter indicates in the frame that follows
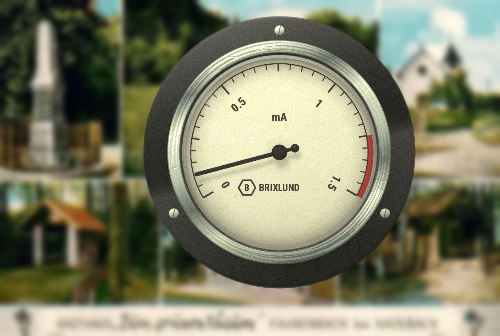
0.1 mA
